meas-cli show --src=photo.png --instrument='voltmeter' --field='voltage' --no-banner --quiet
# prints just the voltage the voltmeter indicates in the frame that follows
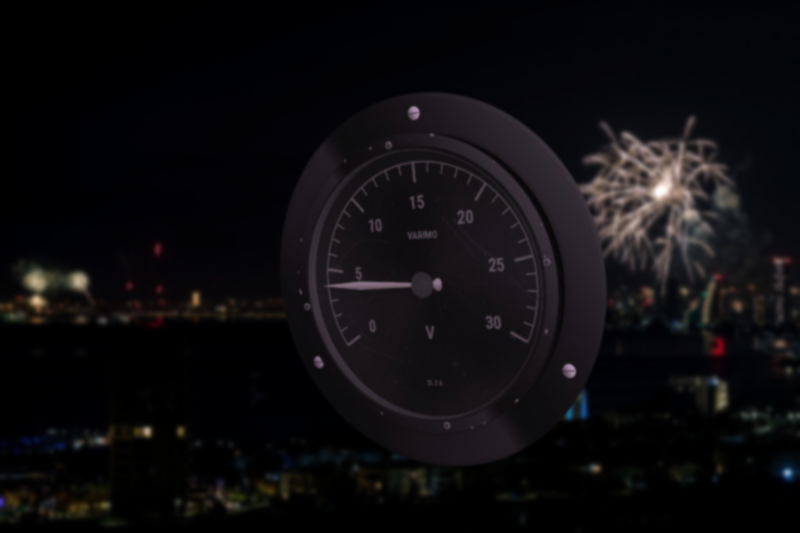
4 V
